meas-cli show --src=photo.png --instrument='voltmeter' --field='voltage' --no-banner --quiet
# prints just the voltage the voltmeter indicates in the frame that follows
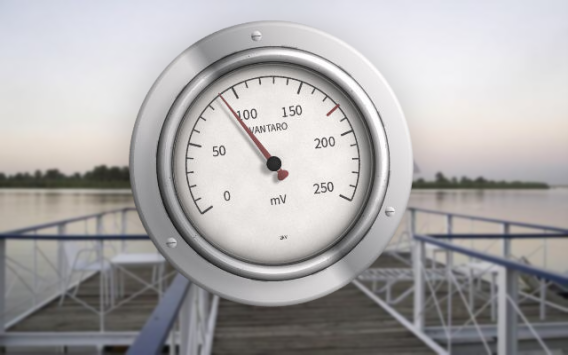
90 mV
